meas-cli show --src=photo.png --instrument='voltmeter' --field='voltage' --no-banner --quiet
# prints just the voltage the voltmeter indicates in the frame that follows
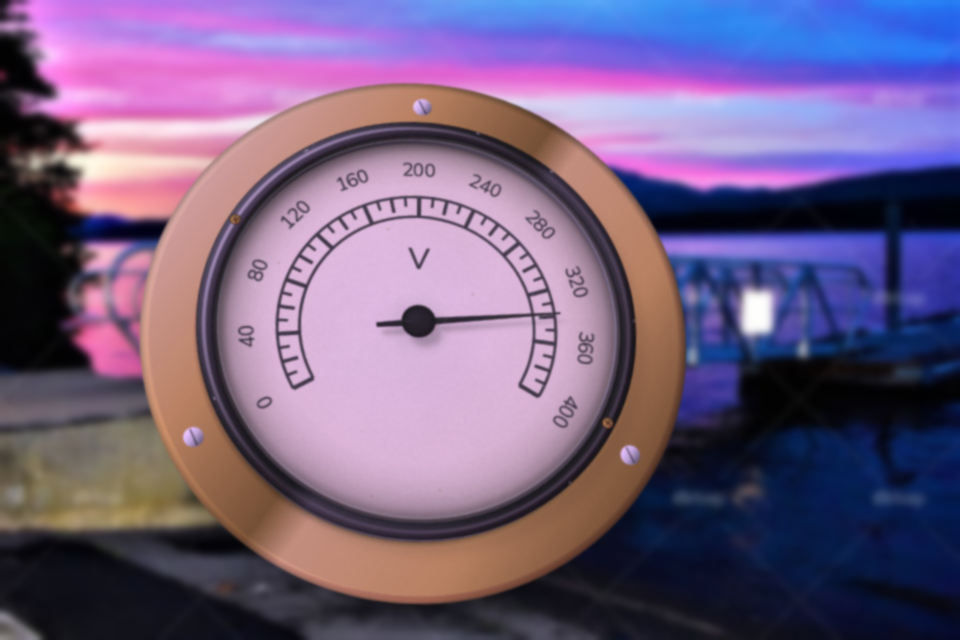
340 V
